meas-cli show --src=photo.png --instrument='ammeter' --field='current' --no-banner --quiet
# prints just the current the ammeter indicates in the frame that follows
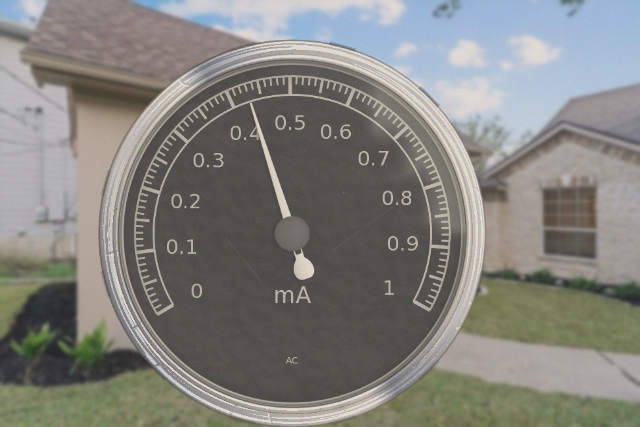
0.43 mA
